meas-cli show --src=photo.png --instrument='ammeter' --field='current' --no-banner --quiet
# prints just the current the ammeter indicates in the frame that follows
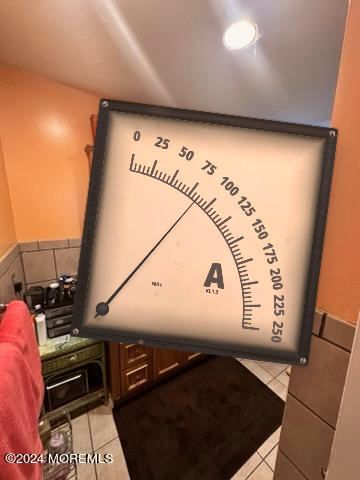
85 A
